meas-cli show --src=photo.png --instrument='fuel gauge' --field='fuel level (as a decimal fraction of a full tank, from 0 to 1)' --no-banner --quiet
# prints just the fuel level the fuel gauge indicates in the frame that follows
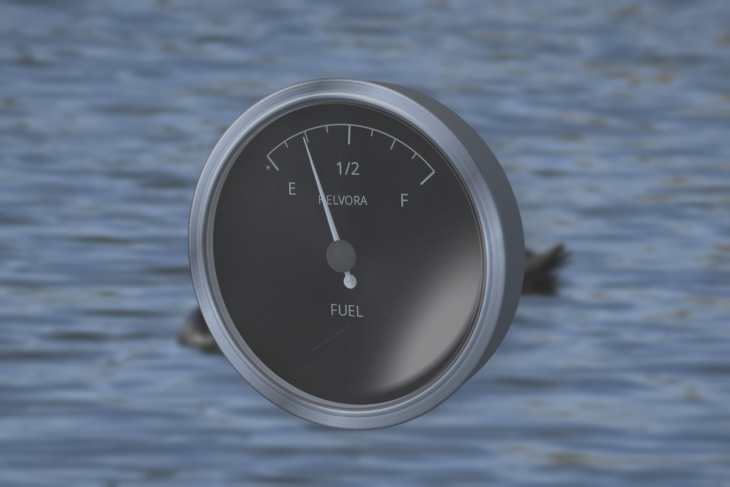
0.25
